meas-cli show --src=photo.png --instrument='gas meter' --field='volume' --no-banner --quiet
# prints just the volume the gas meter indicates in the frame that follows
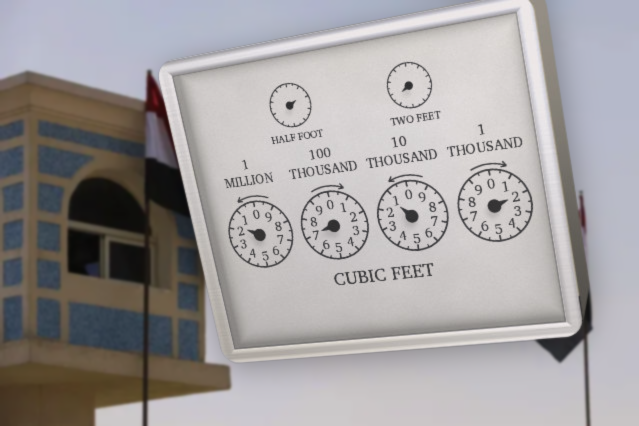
171200 ft³
